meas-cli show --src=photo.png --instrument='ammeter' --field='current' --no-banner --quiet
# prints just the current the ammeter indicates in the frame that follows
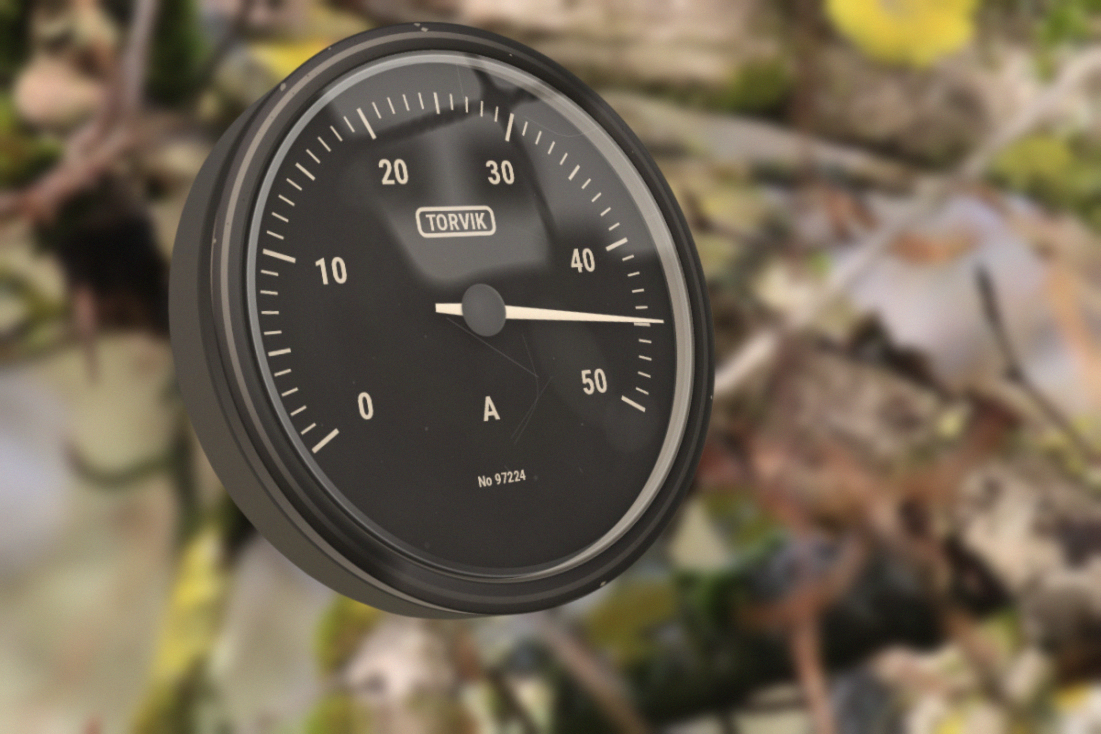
45 A
